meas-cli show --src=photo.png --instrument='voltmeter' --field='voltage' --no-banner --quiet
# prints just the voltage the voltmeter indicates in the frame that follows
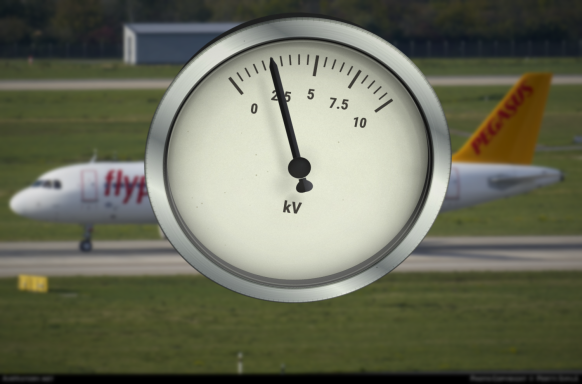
2.5 kV
